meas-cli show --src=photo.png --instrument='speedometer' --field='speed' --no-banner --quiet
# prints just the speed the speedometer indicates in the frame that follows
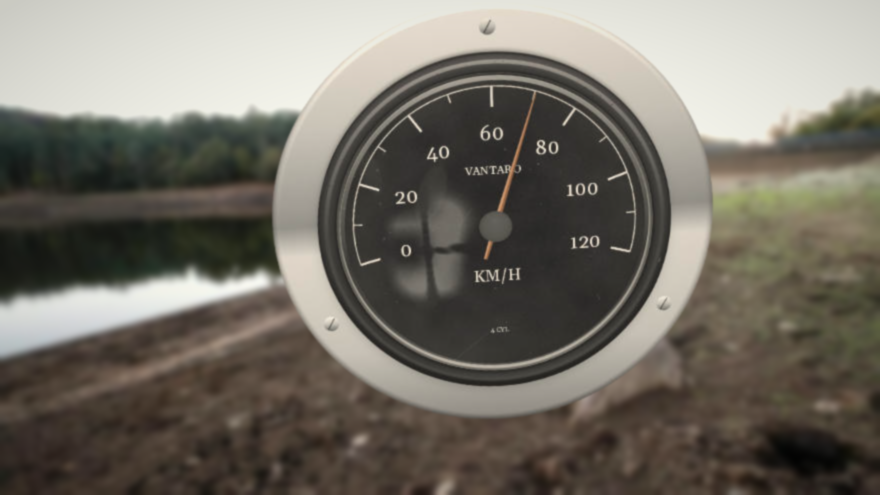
70 km/h
